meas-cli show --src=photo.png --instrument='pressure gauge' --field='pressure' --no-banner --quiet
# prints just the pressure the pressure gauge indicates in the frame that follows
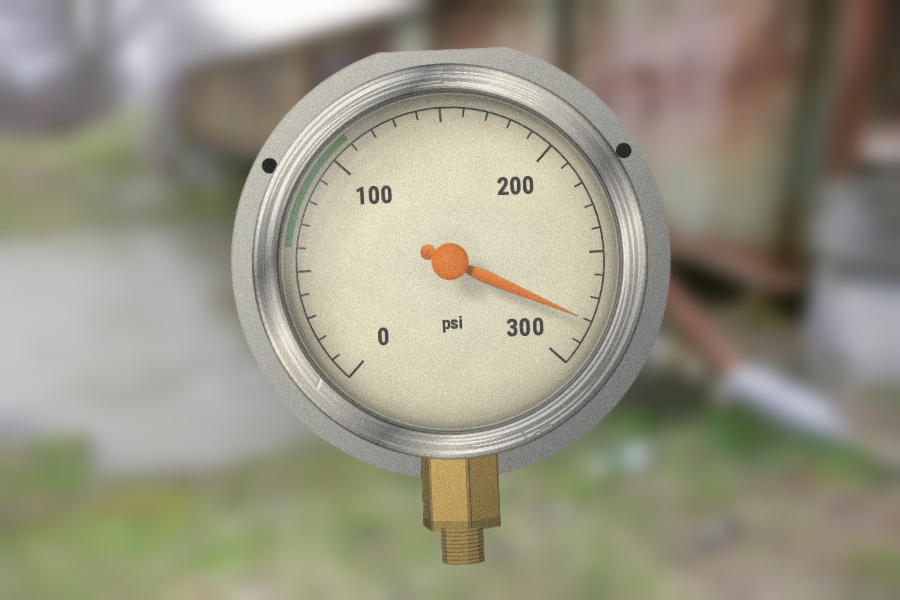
280 psi
